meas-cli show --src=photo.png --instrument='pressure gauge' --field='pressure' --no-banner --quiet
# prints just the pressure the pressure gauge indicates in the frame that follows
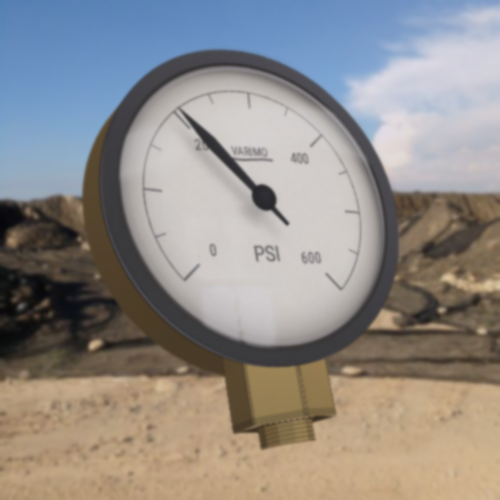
200 psi
